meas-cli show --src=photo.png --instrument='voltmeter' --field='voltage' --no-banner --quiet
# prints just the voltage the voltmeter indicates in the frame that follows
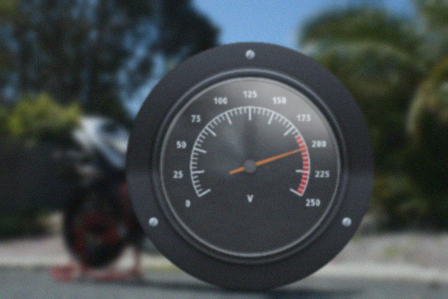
200 V
